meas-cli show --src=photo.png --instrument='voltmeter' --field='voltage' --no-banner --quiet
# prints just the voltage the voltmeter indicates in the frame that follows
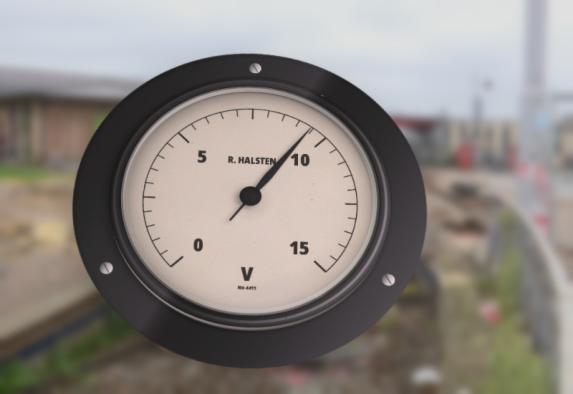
9.5 V
